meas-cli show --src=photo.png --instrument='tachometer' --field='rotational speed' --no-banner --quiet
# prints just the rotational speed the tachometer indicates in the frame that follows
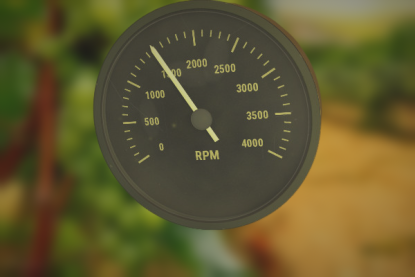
1500 rpm
